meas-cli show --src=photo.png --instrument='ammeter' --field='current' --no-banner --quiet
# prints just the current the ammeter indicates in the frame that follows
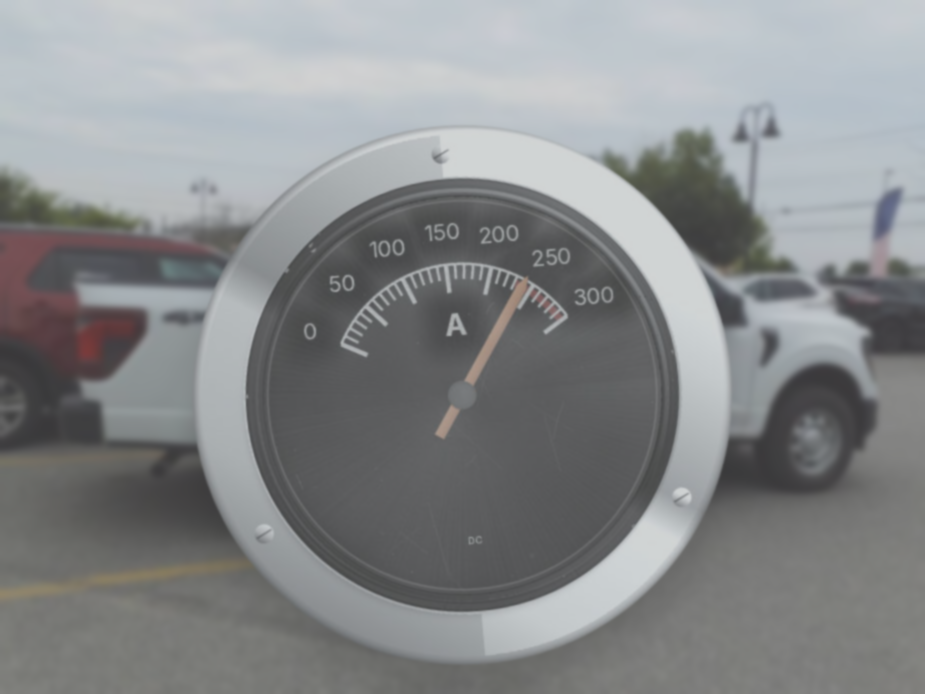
240 A
